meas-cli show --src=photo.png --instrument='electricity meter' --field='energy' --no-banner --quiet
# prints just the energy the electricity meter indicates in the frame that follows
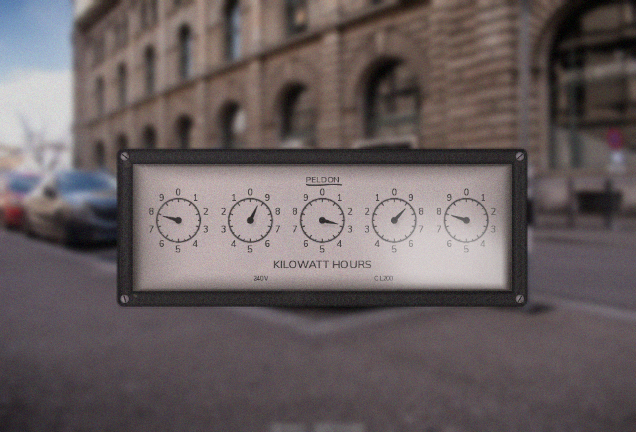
79288 kWh
